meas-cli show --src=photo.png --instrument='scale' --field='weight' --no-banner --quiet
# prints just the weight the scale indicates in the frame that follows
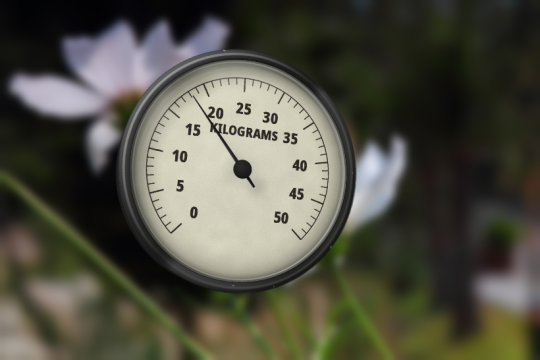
18 kg
